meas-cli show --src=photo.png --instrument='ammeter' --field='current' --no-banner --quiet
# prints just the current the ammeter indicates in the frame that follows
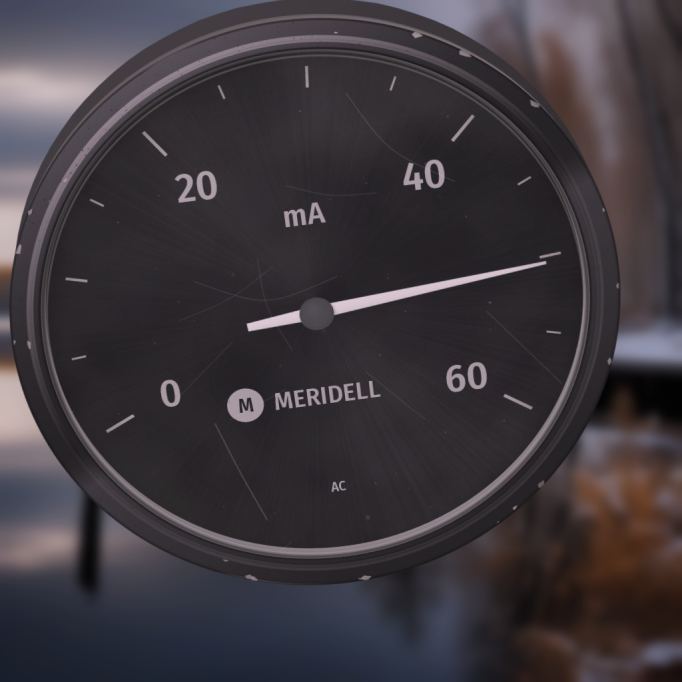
50 mA
